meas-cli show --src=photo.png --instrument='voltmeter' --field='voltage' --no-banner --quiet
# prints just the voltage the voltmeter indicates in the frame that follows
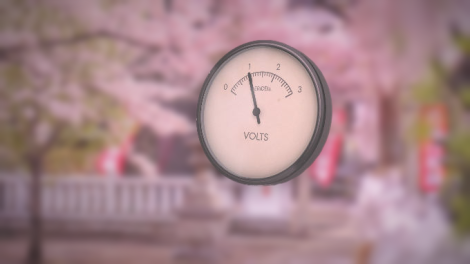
1 V
